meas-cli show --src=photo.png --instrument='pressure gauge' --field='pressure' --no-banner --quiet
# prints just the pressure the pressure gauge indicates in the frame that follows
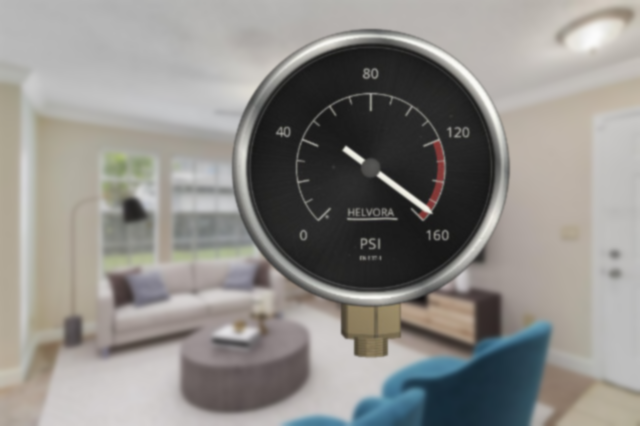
155 psi
